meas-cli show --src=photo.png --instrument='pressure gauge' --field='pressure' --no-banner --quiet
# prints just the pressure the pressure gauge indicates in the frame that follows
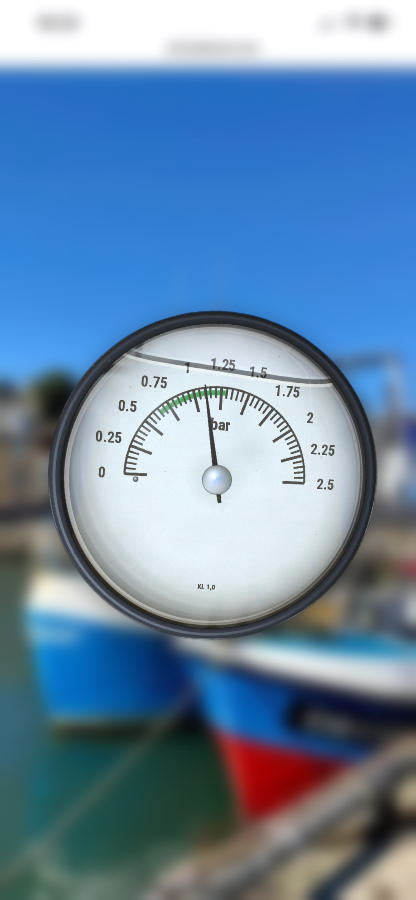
1.1 bar
